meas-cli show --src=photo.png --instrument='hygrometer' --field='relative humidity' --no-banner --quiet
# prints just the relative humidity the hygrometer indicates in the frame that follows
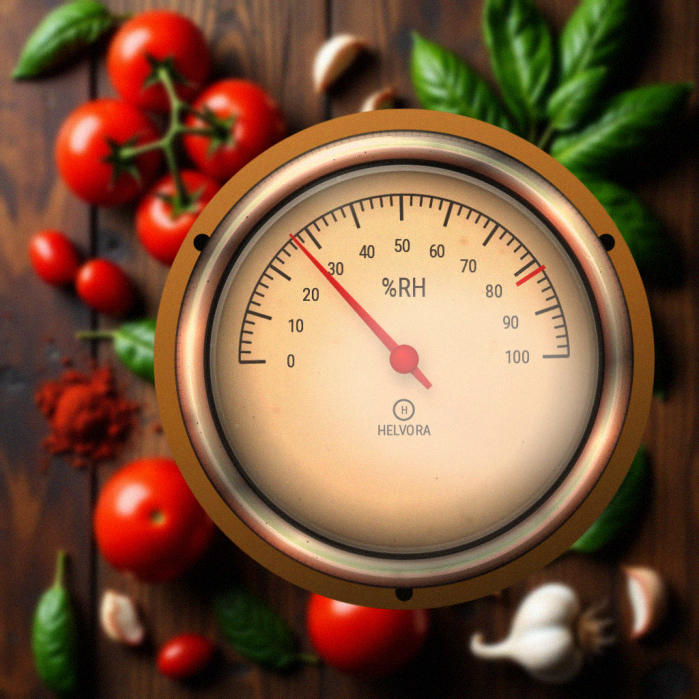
27 %
